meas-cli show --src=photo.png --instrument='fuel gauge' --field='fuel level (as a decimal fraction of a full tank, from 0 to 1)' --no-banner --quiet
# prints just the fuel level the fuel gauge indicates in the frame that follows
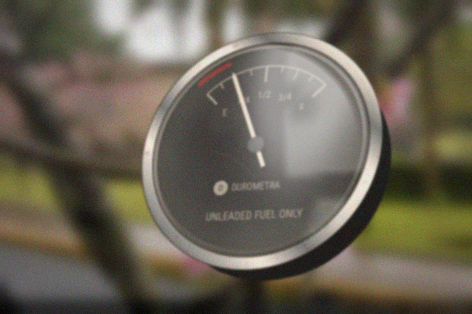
0.25
